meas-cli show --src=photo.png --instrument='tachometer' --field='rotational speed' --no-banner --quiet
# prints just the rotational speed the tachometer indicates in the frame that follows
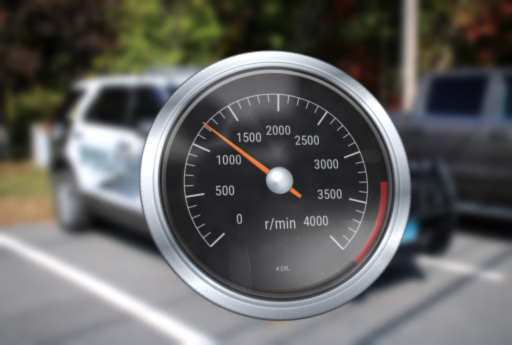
1200 rpm
